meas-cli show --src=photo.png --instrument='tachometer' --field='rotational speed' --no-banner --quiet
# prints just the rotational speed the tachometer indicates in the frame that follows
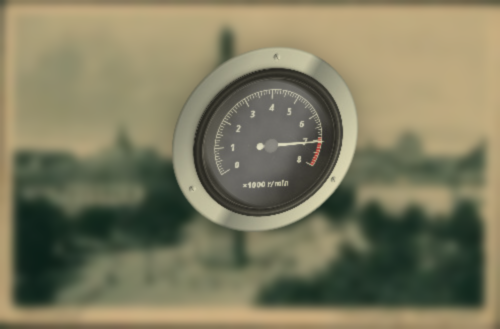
7000 rpm
